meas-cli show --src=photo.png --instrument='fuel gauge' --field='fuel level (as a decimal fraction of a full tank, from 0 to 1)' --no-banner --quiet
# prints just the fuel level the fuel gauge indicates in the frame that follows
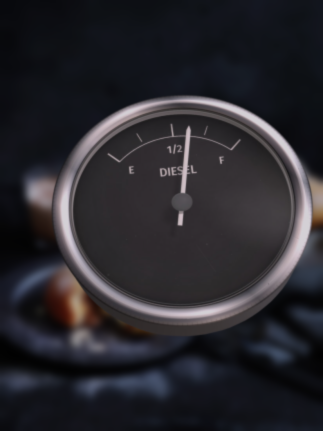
0.625
